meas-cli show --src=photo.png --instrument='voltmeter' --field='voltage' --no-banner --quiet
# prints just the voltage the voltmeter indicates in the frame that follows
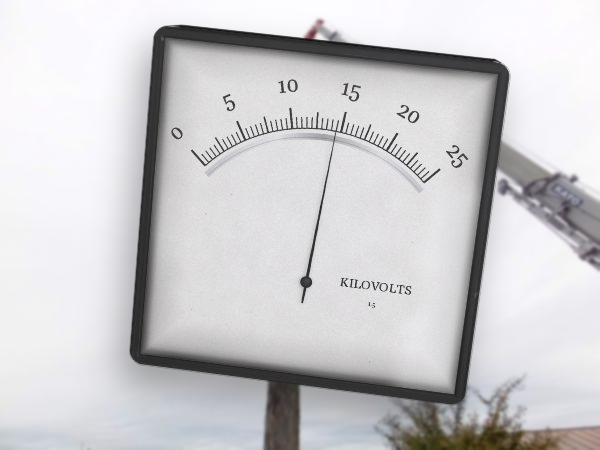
14.5 kV
